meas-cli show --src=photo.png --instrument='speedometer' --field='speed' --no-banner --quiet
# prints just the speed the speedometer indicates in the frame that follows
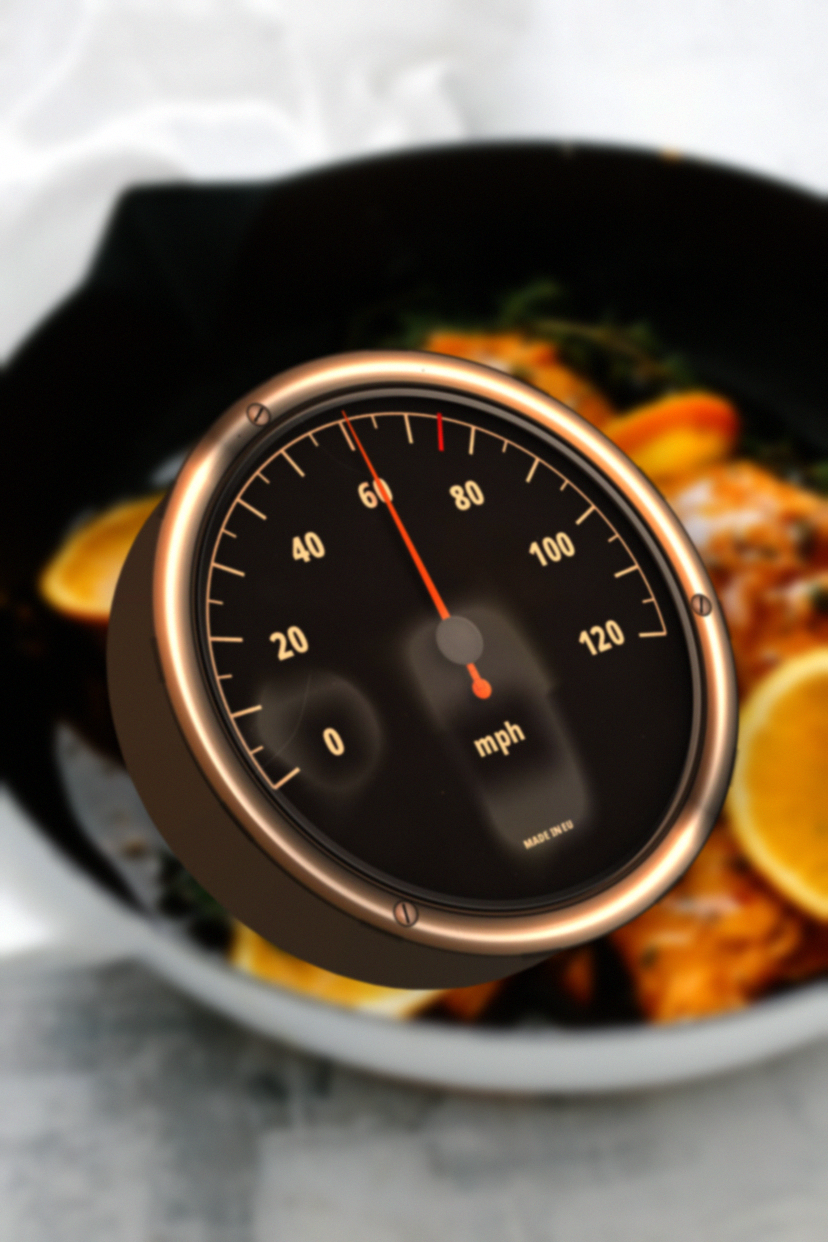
60 mph
